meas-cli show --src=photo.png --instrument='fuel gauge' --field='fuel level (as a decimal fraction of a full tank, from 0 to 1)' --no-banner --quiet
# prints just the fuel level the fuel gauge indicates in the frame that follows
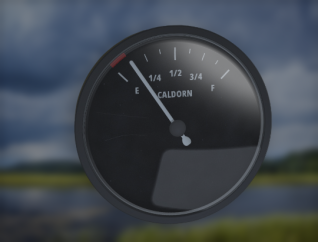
0.125
